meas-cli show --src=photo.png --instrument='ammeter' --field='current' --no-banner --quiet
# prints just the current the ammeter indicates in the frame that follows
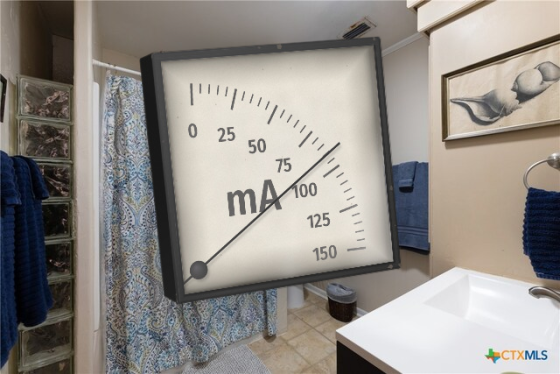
90 mA
